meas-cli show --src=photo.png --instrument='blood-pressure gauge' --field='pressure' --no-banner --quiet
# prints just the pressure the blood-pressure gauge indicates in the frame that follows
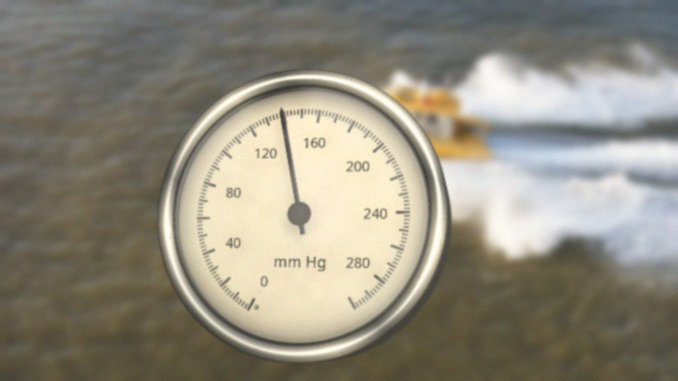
140 mmHg
